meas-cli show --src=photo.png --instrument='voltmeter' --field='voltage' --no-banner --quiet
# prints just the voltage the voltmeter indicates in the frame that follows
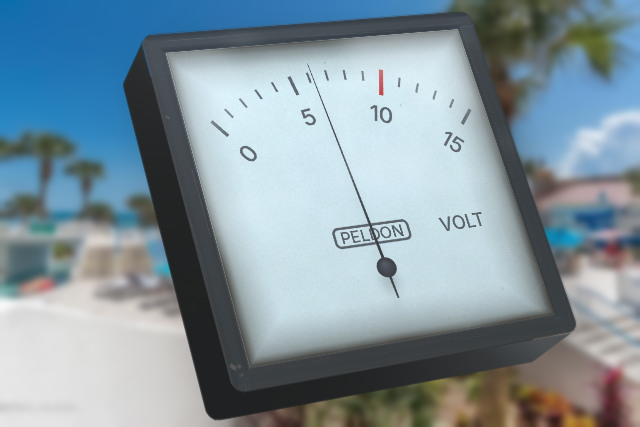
6 V
